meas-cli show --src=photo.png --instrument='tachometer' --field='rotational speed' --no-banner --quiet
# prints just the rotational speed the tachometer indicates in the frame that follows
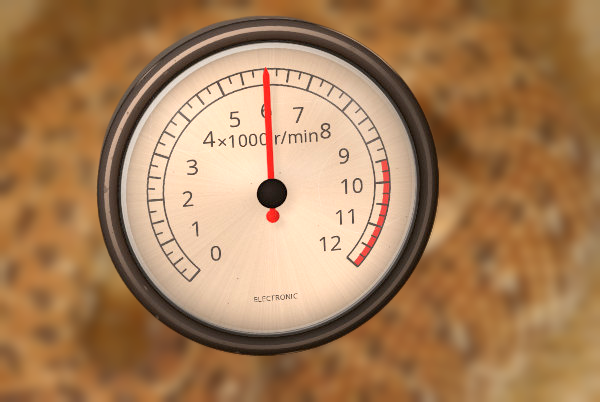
6000 rpm
